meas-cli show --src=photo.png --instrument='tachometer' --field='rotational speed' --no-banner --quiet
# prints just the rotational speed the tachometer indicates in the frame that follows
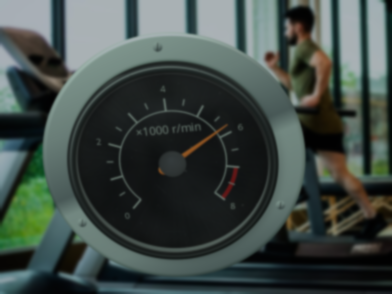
5750 rpm
